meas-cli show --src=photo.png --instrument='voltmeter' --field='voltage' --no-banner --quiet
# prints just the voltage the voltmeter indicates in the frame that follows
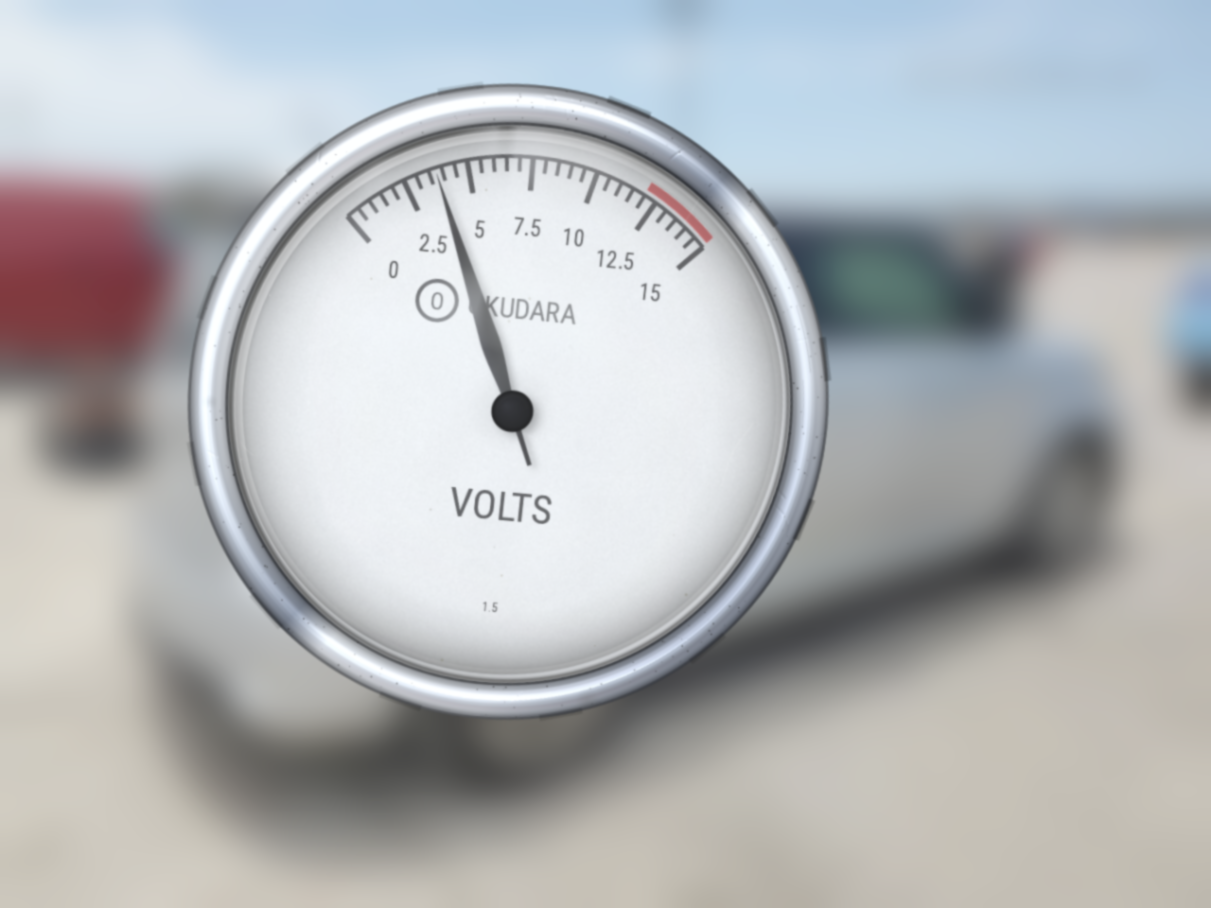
3.75 V
